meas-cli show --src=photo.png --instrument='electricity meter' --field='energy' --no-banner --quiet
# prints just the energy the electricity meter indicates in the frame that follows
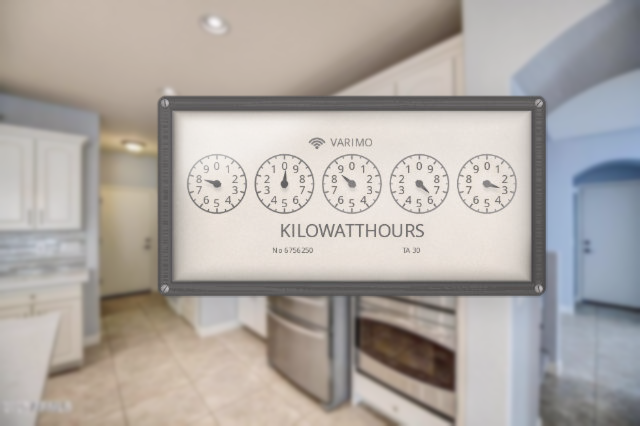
79863 kWh
